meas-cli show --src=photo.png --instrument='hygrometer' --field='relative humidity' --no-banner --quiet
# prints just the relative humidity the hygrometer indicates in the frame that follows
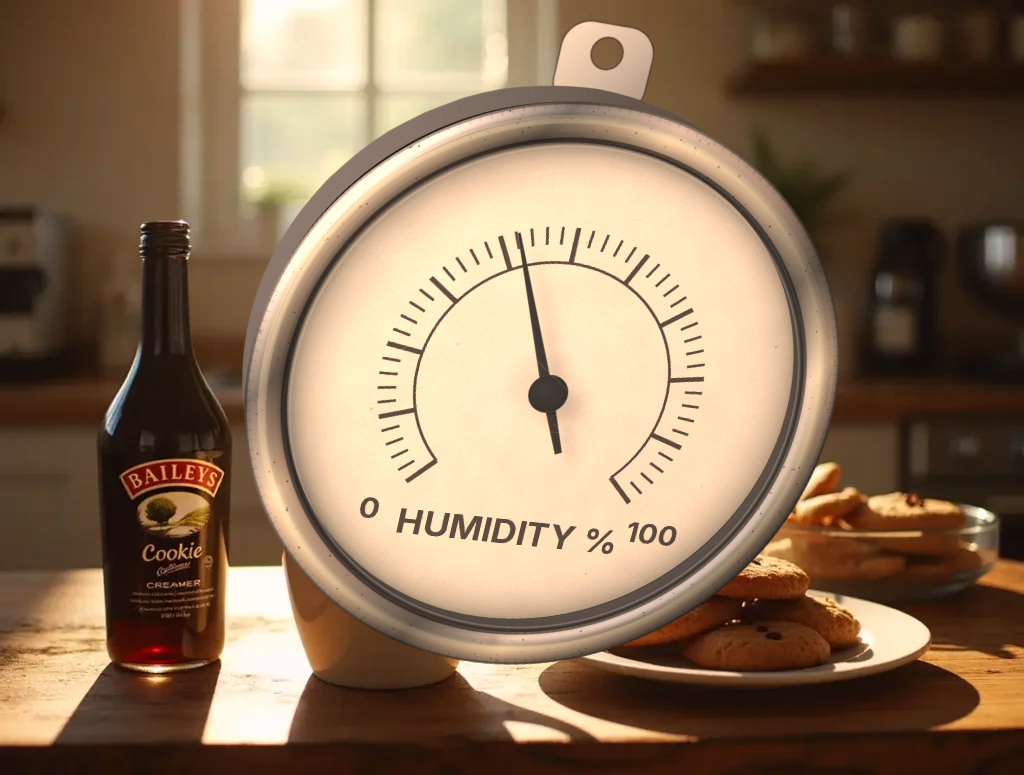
42 %
